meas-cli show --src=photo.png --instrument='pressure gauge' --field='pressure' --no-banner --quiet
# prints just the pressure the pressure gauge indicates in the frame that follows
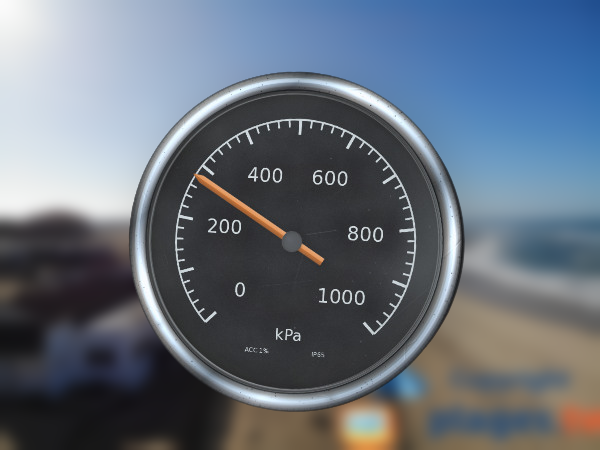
280 kPa
